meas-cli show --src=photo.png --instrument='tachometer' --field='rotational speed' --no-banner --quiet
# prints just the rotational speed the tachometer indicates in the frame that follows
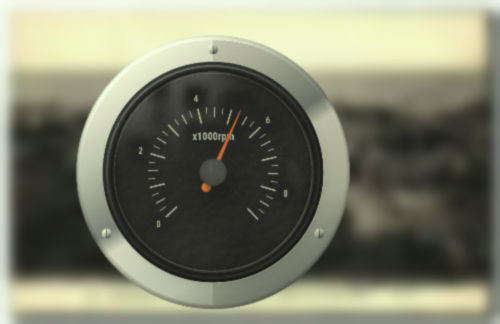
5250 rpm
